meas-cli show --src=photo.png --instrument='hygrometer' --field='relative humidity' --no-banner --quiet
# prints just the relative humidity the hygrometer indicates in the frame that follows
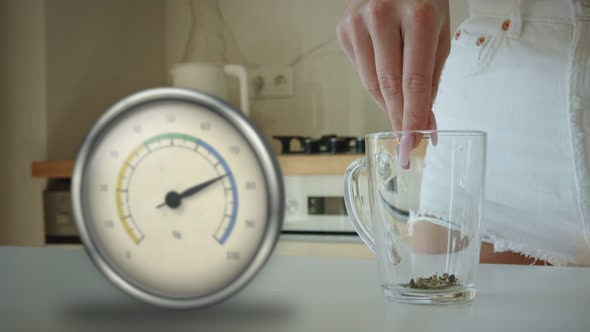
75 %
